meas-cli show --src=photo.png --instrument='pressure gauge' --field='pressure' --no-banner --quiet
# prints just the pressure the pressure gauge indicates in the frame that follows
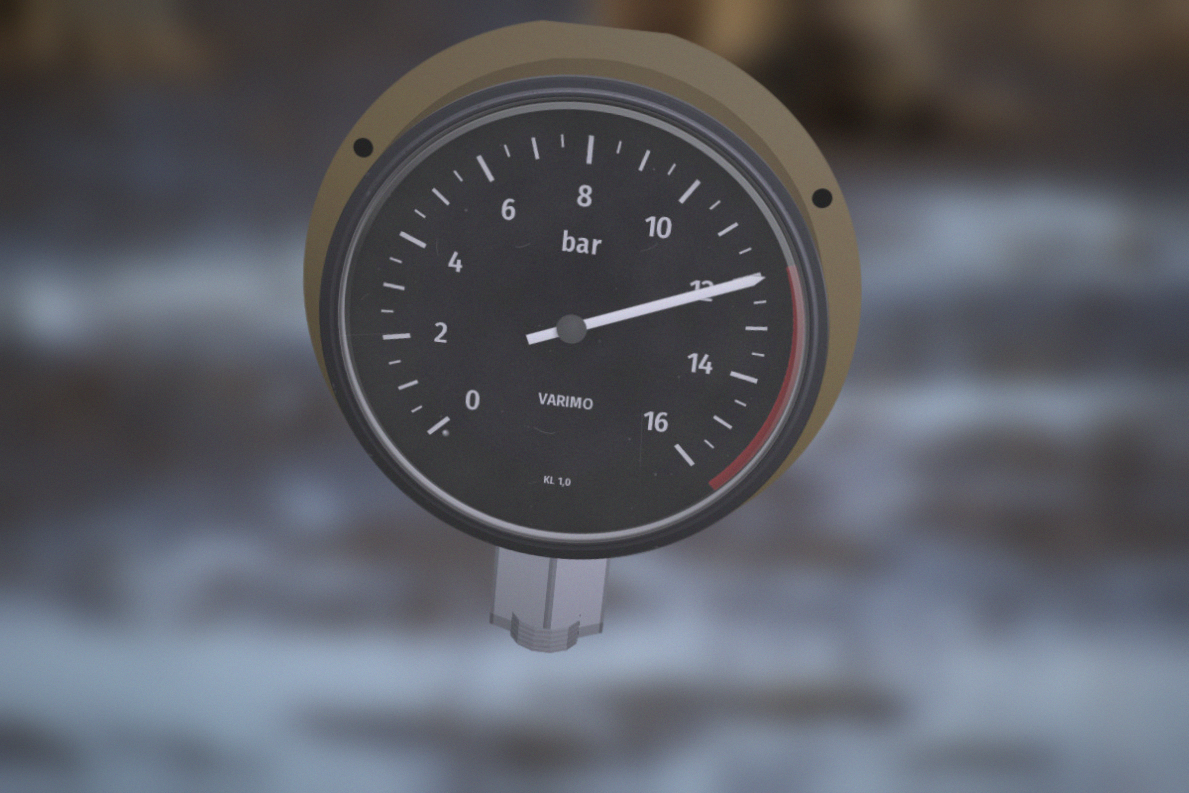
12 bar
